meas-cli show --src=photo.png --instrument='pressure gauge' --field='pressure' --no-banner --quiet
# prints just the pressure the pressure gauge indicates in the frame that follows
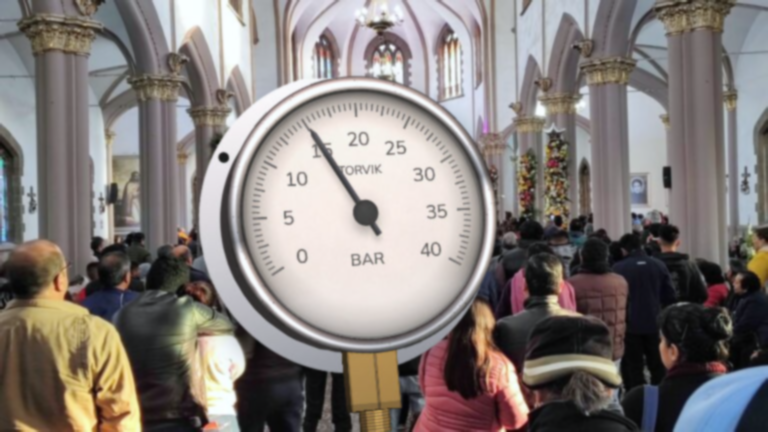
15 bar
